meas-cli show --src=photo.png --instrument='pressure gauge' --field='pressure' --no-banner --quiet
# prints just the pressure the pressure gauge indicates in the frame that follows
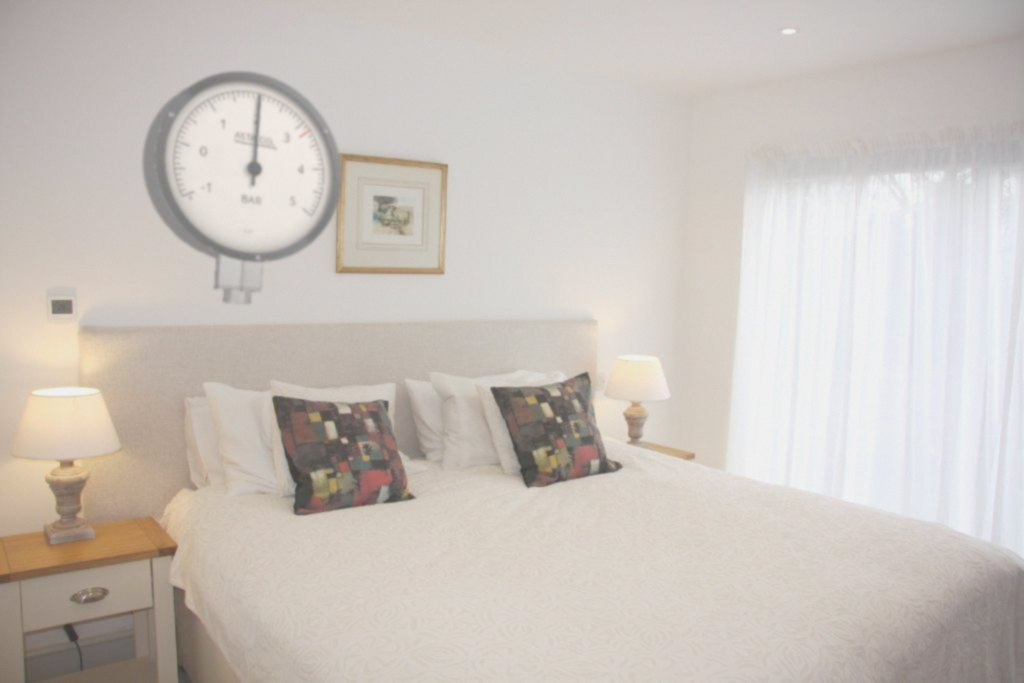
2 bar
